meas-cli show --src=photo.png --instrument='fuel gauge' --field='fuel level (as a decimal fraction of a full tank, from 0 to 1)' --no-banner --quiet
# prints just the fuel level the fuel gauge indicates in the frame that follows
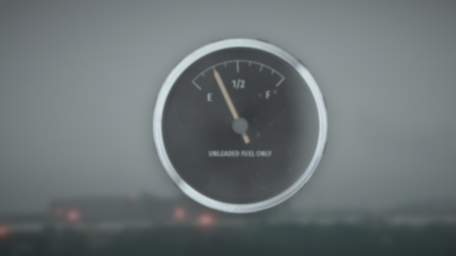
0.25
